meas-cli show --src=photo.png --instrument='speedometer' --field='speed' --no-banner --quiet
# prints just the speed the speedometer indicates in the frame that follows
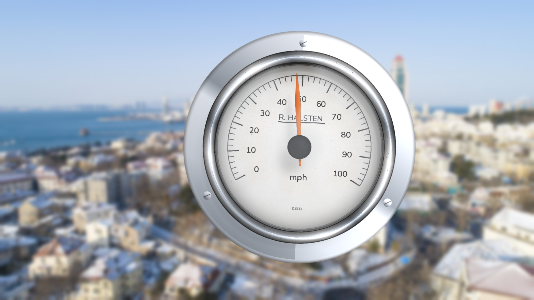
48 mph
